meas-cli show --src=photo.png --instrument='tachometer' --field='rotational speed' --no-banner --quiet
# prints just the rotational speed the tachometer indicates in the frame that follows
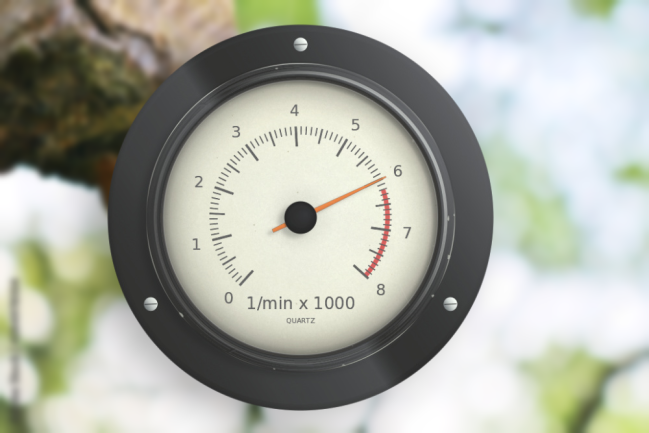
6000 rpm
